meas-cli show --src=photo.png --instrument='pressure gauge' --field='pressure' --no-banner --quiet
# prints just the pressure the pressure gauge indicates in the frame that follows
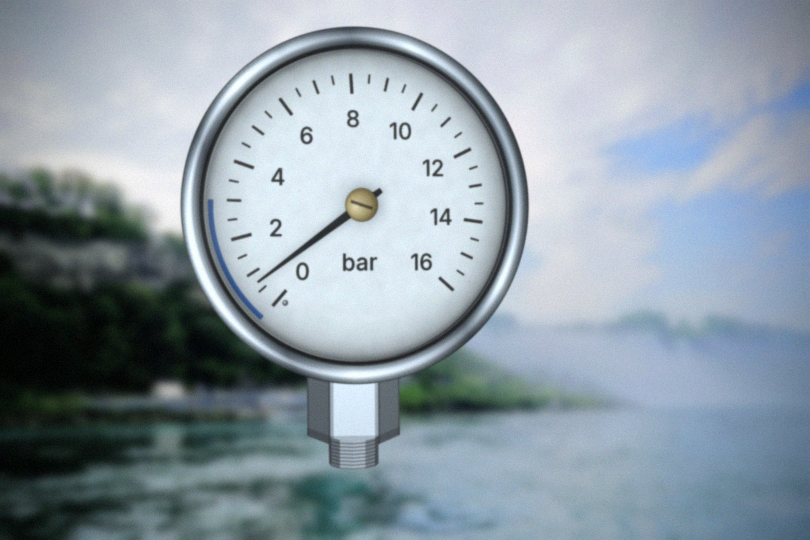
0.75 bar
